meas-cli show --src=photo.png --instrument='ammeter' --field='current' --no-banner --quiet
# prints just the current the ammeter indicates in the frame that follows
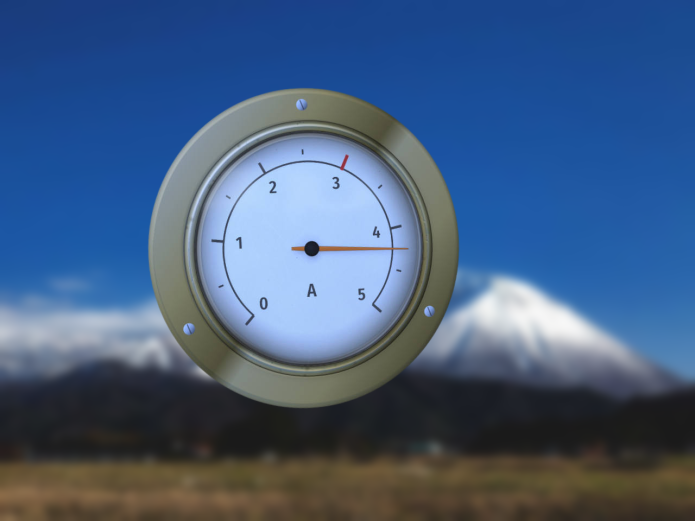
4.25 A
